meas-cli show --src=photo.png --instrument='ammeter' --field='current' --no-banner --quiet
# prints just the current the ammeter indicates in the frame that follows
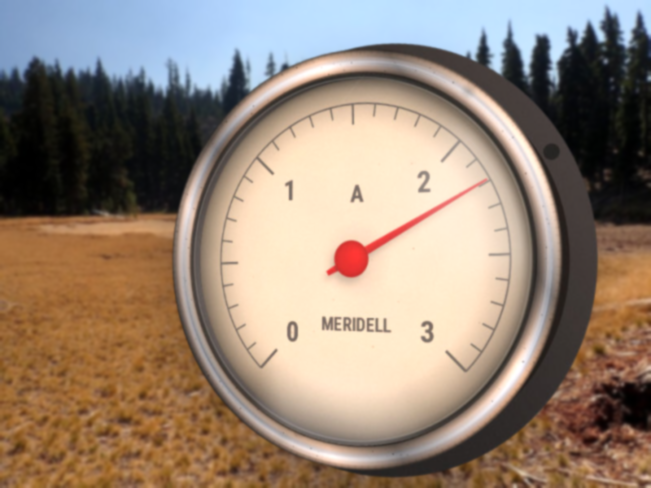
2.2 A
